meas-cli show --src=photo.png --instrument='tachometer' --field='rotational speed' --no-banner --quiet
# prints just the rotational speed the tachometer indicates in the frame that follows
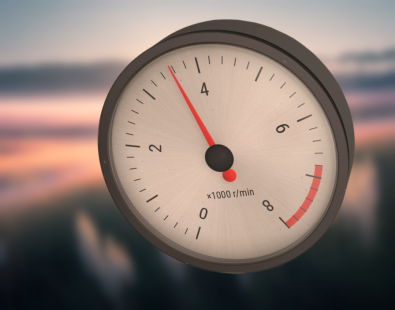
3600 rpm
